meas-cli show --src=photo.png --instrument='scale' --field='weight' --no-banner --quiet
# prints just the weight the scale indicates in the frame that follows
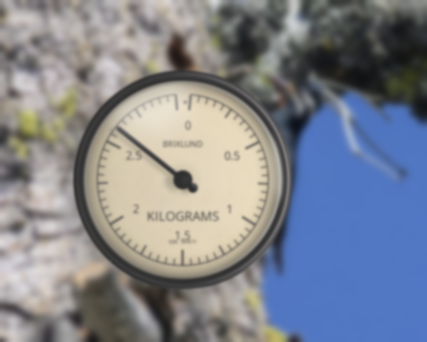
2.6 kg
